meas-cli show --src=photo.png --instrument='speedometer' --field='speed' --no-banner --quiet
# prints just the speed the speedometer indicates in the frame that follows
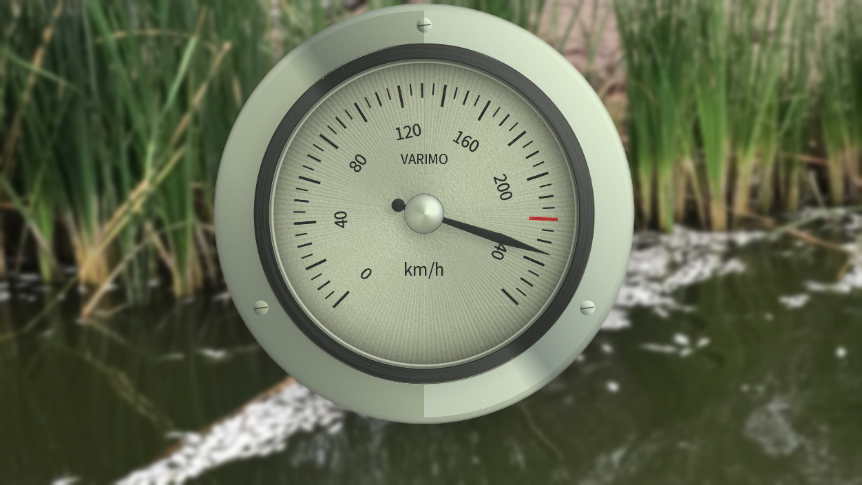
235 km/h
